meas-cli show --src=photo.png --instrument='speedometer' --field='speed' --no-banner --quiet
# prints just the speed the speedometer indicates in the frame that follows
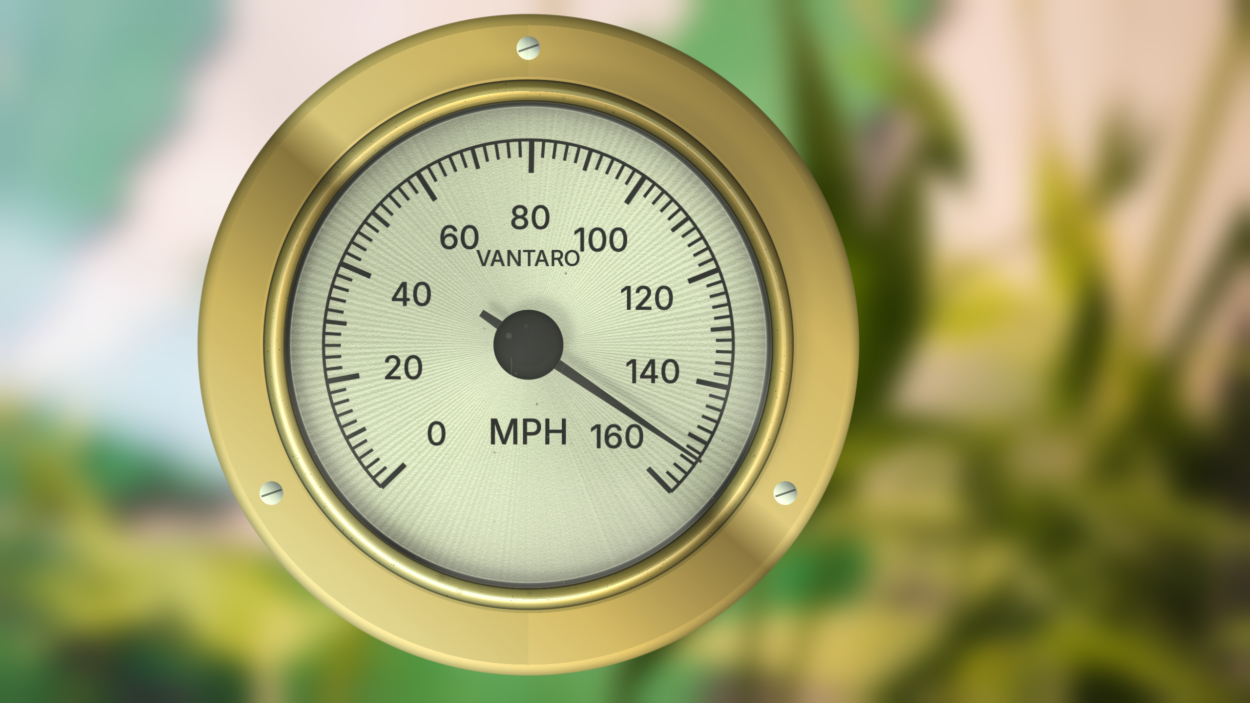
153 mph
